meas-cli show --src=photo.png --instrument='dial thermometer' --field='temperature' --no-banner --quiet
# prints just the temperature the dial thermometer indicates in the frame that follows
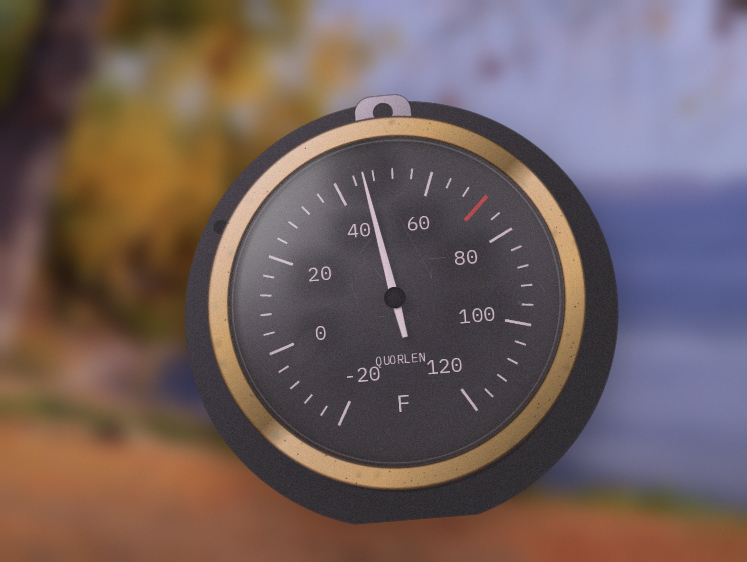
46 °F
